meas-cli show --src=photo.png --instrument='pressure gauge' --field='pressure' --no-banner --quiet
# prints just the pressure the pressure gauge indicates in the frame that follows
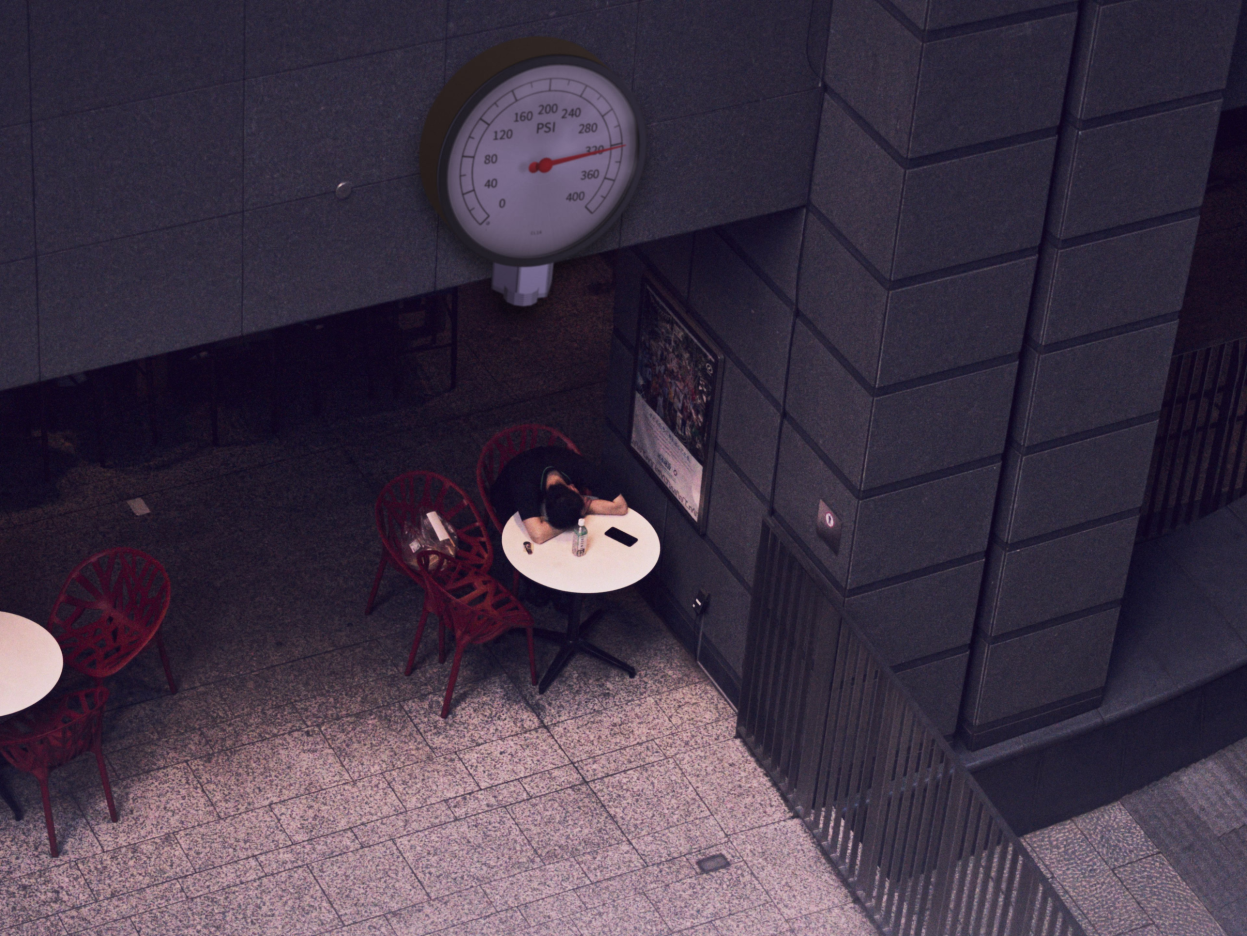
320 psi
